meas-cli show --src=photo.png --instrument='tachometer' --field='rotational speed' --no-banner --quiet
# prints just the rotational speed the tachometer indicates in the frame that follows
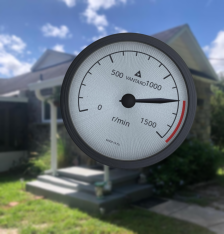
1200 rpm
